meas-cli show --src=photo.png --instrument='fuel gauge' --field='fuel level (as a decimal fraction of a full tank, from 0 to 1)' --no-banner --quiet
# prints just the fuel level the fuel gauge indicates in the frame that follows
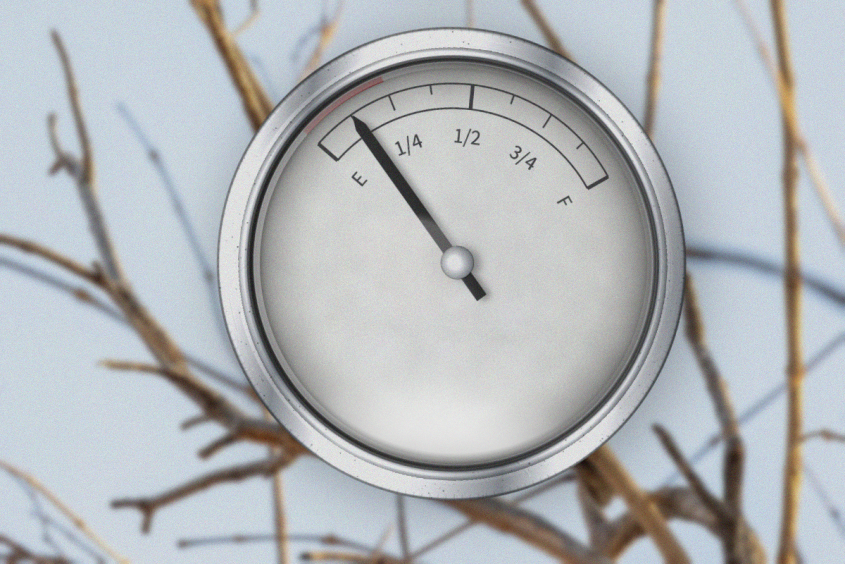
0.125
